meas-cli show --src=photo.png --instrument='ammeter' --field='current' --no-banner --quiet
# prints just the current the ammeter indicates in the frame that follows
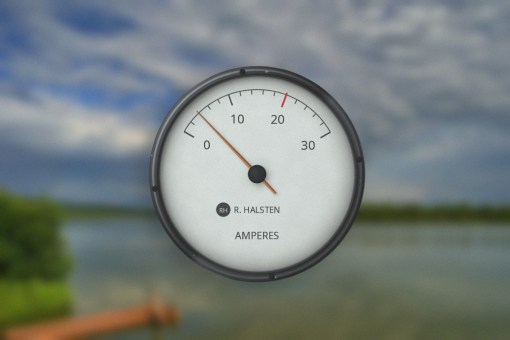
4 A
